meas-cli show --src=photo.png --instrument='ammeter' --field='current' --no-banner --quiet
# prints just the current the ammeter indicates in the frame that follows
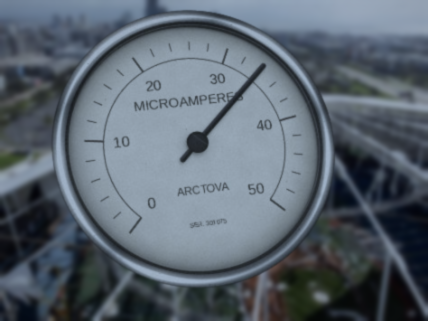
34 µA
